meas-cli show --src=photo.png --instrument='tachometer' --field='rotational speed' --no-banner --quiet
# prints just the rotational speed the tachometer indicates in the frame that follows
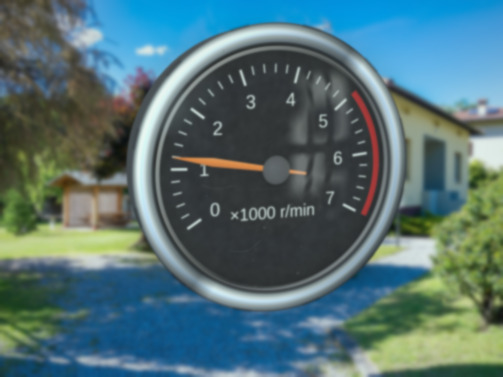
1200 rpm
